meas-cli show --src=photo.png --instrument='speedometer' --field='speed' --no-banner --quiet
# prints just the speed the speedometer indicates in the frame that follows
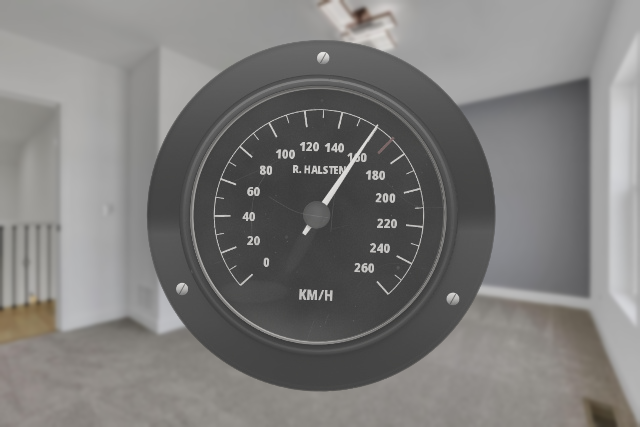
160 km/h
